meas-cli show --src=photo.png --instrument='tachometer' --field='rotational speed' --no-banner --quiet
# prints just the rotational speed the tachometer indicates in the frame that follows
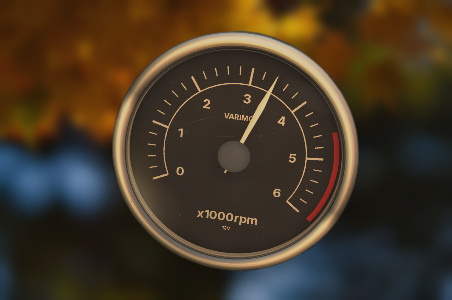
3400 rpm
